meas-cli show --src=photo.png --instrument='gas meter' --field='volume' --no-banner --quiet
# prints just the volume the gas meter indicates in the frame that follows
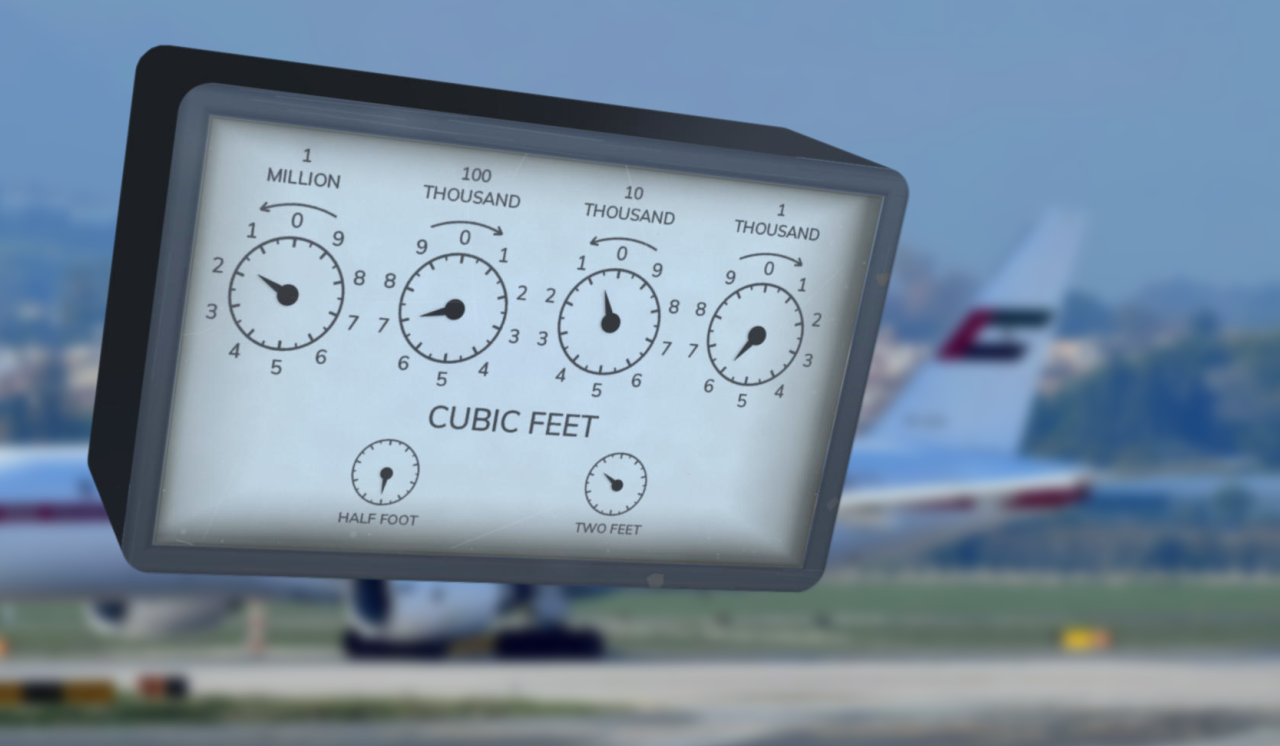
170600 ft³
